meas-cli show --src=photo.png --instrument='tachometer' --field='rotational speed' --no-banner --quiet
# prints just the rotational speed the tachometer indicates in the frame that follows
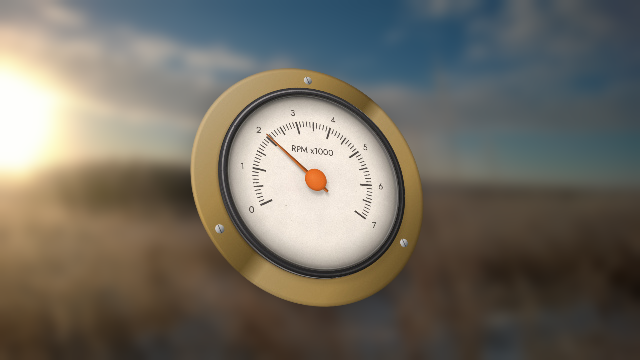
2000 rpm
